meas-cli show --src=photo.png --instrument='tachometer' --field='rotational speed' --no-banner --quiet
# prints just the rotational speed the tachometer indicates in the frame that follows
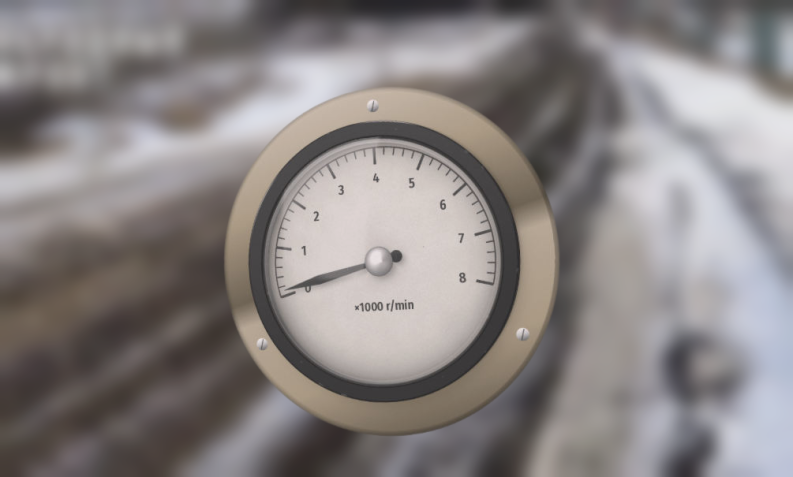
100 rpm
